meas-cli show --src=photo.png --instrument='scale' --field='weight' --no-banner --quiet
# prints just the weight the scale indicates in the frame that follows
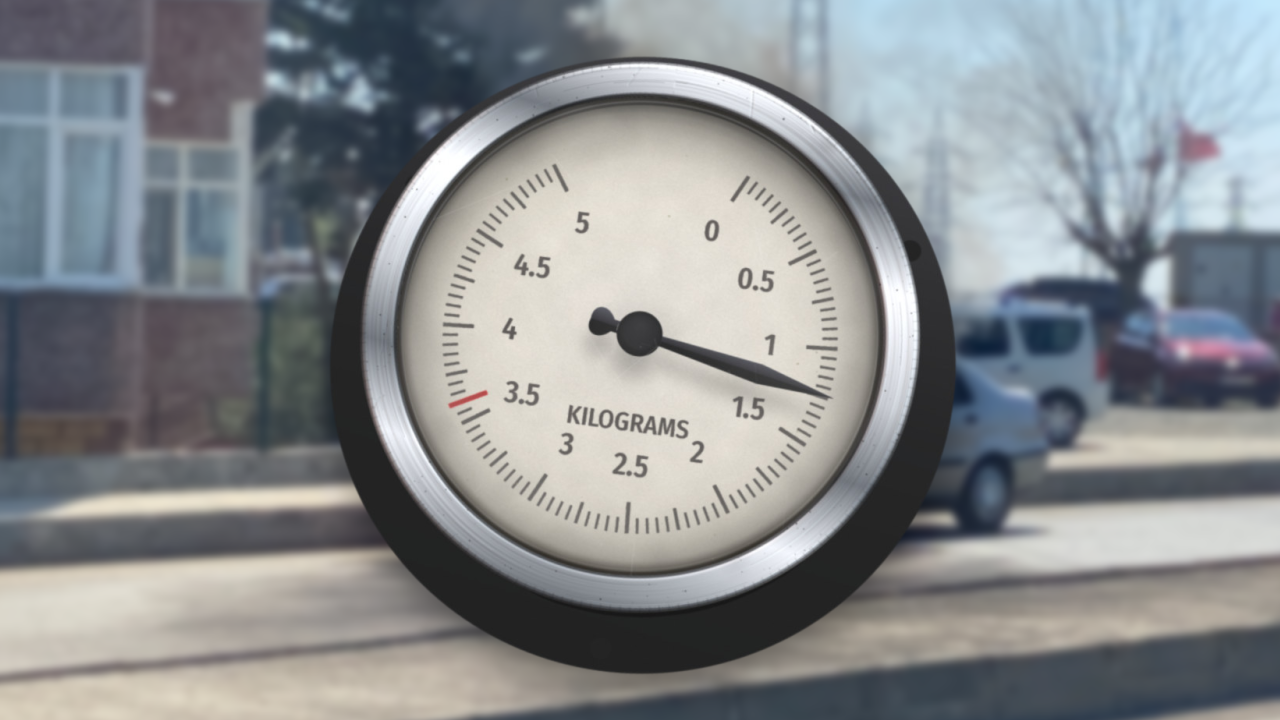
1.25 kg
